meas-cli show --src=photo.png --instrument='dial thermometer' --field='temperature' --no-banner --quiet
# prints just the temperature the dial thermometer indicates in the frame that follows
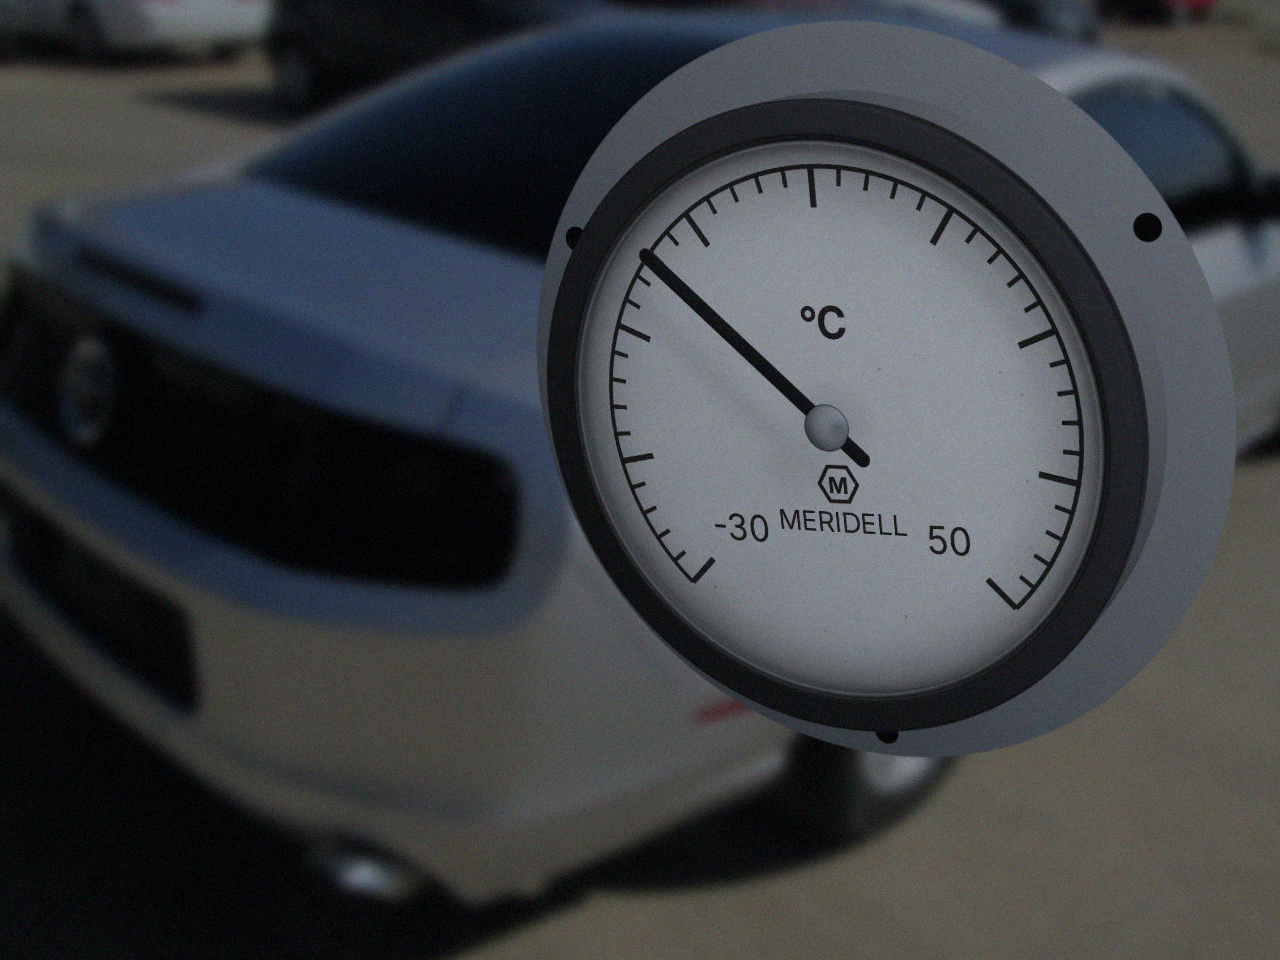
-4 °C
